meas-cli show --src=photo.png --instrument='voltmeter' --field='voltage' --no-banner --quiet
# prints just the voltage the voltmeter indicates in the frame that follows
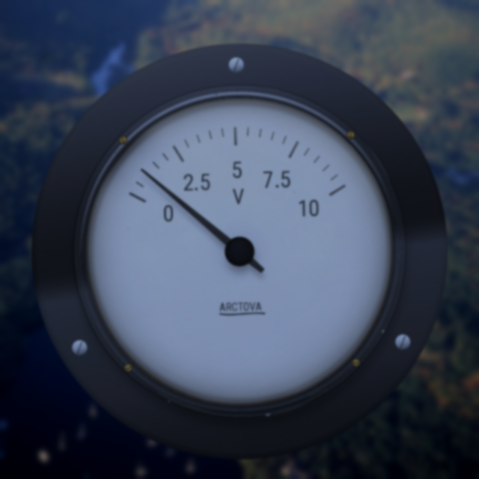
1 V
